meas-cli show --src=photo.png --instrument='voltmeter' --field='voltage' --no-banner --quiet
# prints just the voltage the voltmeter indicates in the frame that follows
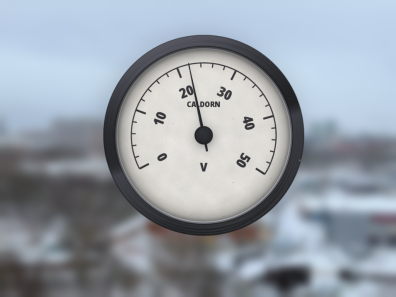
22 V
